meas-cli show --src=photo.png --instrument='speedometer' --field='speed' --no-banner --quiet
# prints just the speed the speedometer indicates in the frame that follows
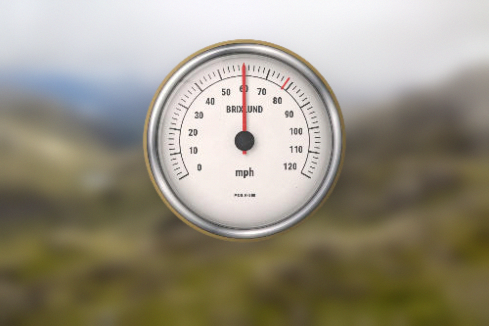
60 mph
